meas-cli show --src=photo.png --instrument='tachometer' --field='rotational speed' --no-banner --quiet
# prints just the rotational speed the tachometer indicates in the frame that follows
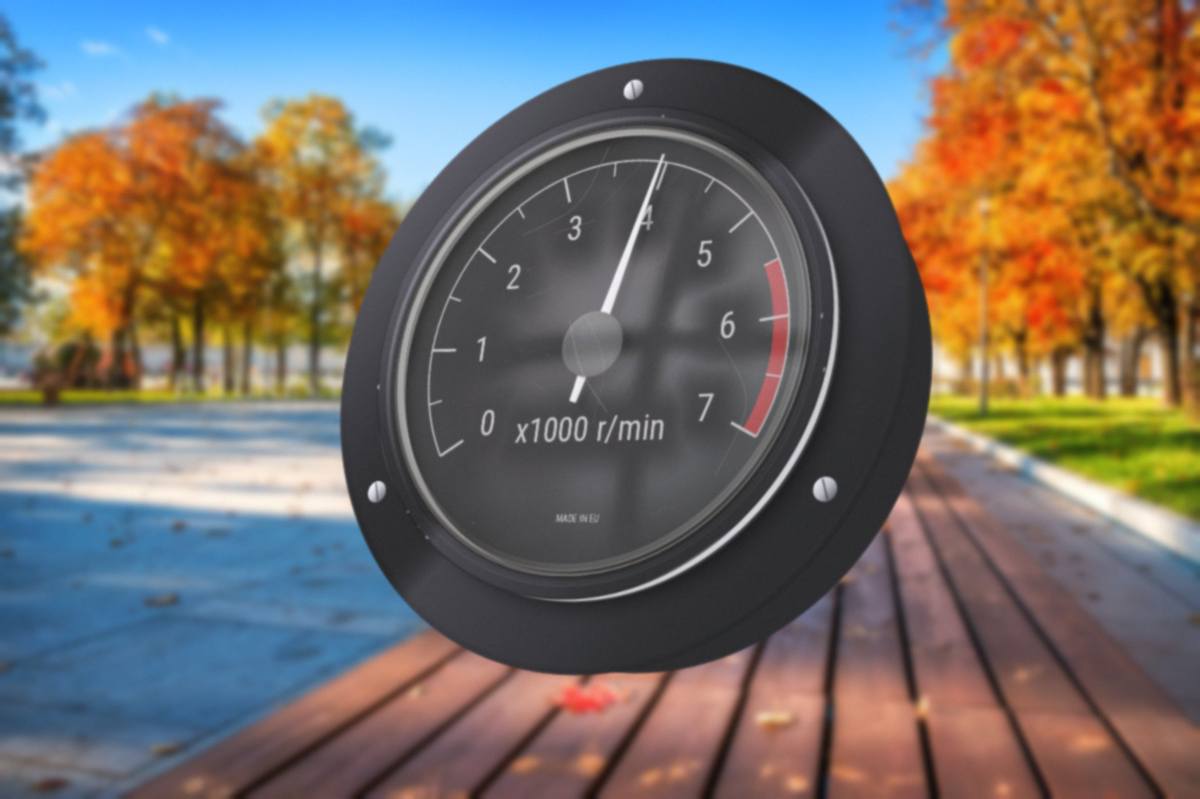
4000 rpm
